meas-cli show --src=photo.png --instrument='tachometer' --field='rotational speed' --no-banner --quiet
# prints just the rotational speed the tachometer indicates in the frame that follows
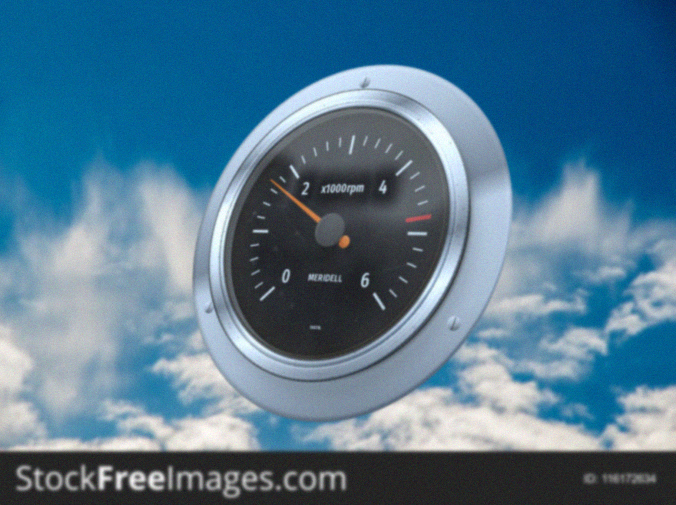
1700 rpm
